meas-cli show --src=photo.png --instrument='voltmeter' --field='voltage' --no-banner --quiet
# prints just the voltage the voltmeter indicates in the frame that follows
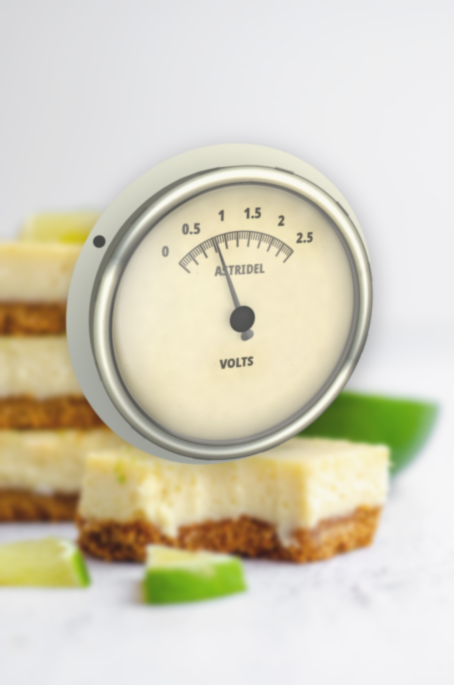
0.75 V
